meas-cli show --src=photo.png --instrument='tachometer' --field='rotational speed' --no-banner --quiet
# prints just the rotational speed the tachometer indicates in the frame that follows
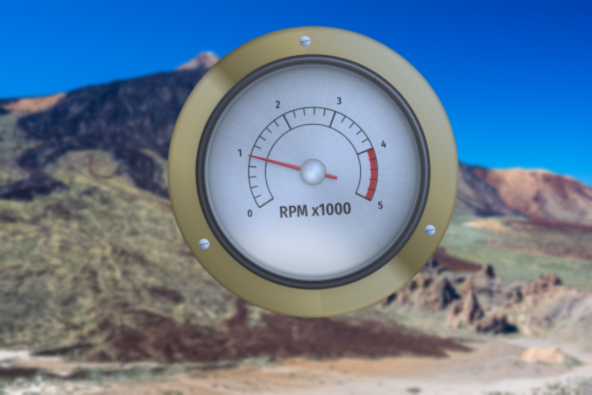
1000 rpm
